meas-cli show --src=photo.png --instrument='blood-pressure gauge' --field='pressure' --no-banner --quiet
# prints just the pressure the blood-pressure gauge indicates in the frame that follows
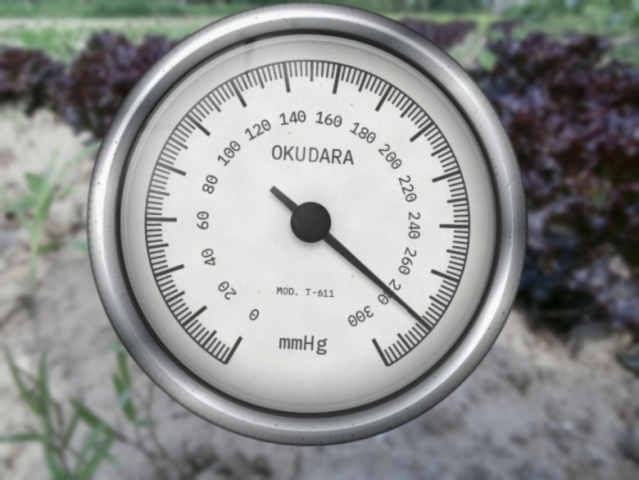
280 mmHg
